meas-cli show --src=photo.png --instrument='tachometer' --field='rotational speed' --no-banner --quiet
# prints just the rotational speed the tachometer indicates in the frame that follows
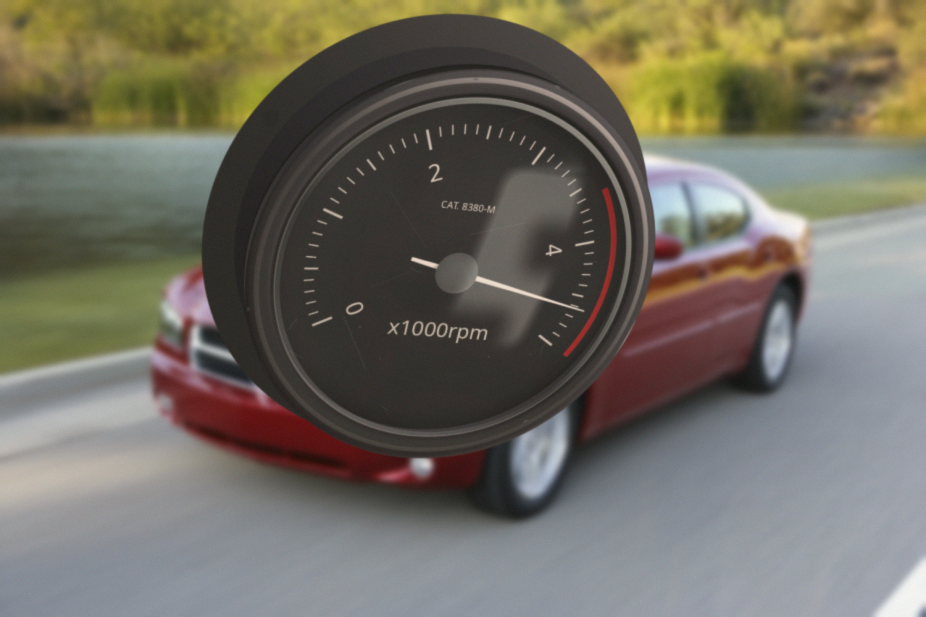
4600 rpm
